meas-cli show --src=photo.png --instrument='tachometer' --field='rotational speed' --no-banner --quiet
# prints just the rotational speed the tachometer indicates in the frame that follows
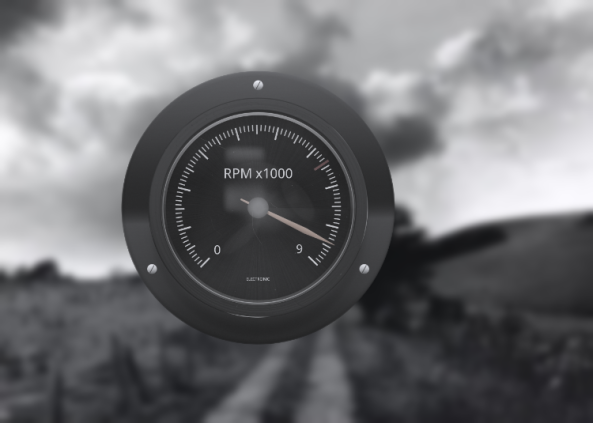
8400 rpm
